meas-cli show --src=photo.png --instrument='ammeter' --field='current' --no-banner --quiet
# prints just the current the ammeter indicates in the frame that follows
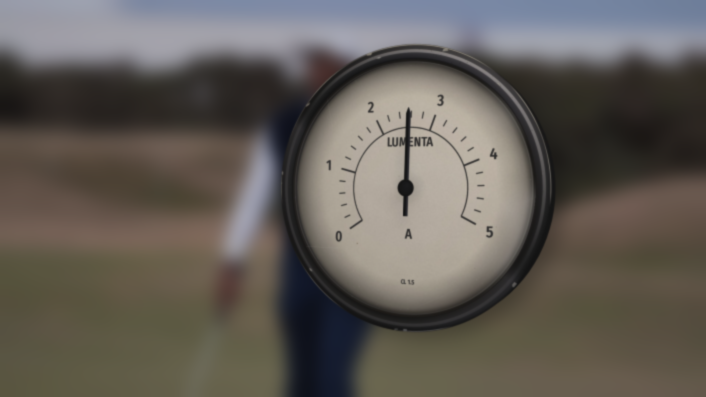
2.6 A
